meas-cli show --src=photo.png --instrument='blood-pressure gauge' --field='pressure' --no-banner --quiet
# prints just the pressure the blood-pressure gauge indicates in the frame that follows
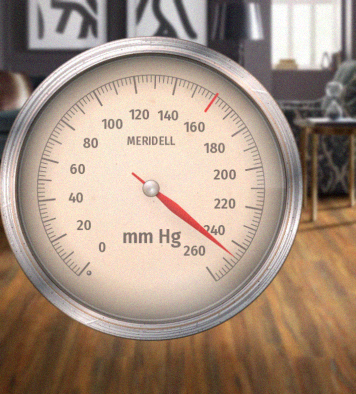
246 mmHg
